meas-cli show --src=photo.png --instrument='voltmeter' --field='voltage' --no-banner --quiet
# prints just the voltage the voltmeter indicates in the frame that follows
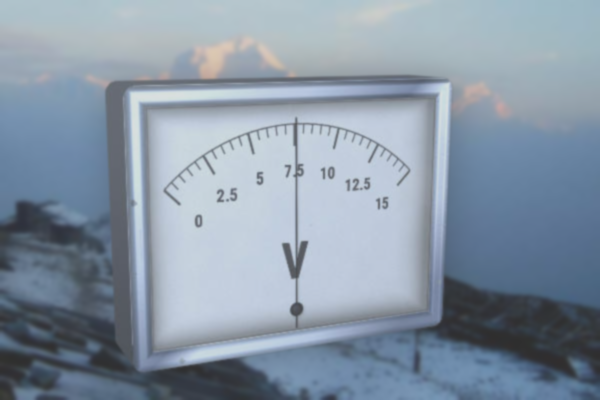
7.5 V
